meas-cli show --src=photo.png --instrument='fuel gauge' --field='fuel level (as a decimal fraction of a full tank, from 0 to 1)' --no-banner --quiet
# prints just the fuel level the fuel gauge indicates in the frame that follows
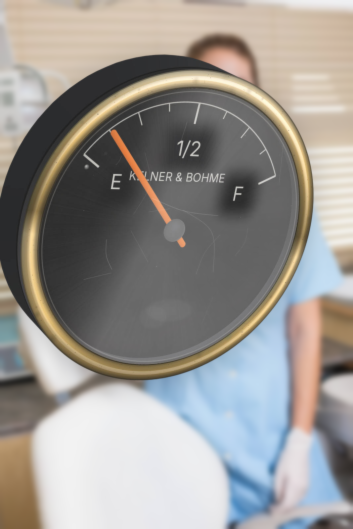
0.125
